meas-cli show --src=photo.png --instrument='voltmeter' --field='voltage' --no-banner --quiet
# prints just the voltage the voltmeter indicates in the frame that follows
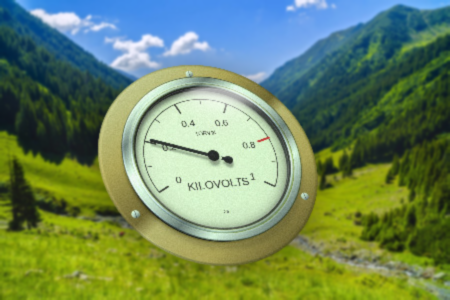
0.2 kV
